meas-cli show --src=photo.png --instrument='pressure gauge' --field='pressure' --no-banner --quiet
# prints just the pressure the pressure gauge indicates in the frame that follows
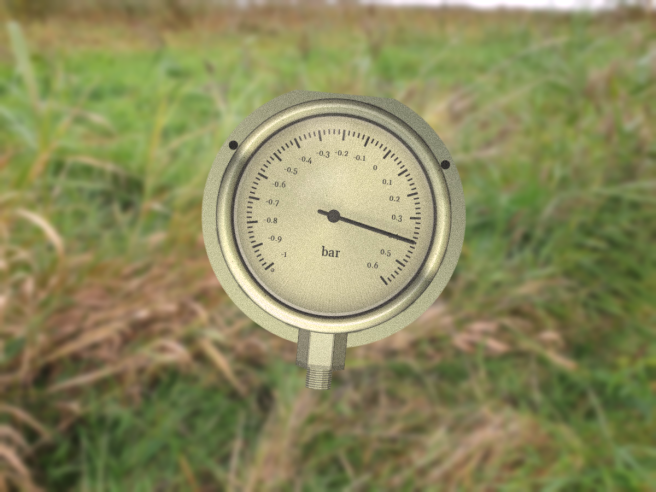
0.4 bar
